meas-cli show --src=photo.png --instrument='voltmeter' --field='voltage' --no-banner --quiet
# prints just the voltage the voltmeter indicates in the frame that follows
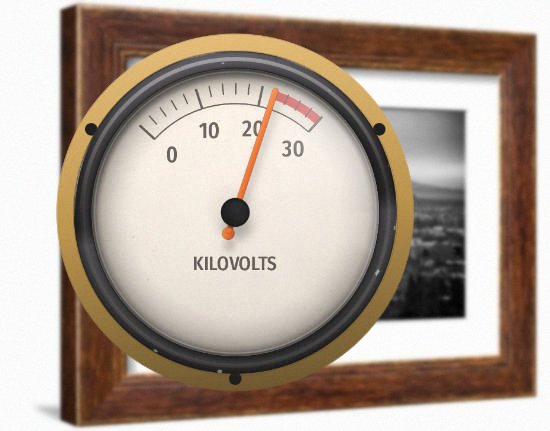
22 kV
